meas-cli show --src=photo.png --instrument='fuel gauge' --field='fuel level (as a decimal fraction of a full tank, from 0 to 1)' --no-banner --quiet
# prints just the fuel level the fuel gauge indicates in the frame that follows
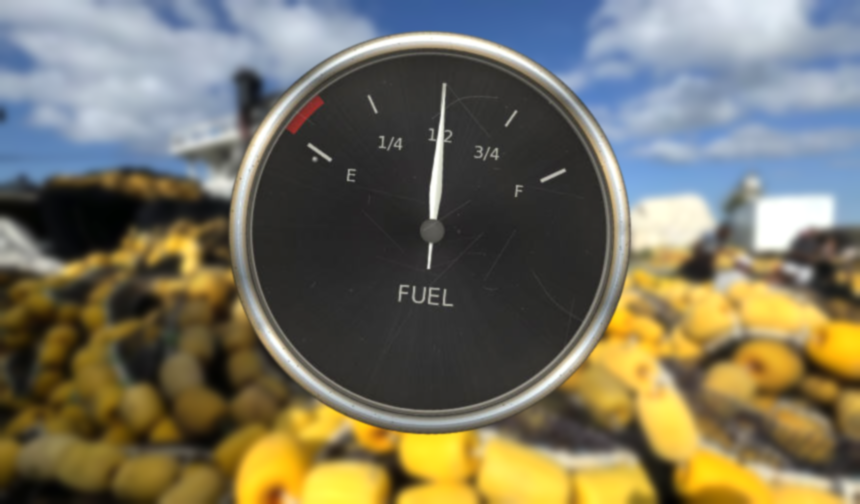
0.5
